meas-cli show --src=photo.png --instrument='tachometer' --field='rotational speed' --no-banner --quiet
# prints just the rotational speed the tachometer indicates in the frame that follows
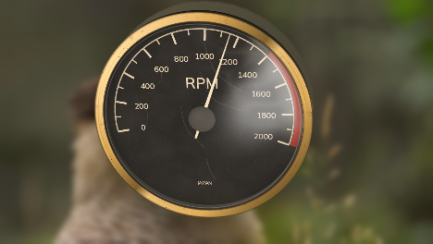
1150 rpm
